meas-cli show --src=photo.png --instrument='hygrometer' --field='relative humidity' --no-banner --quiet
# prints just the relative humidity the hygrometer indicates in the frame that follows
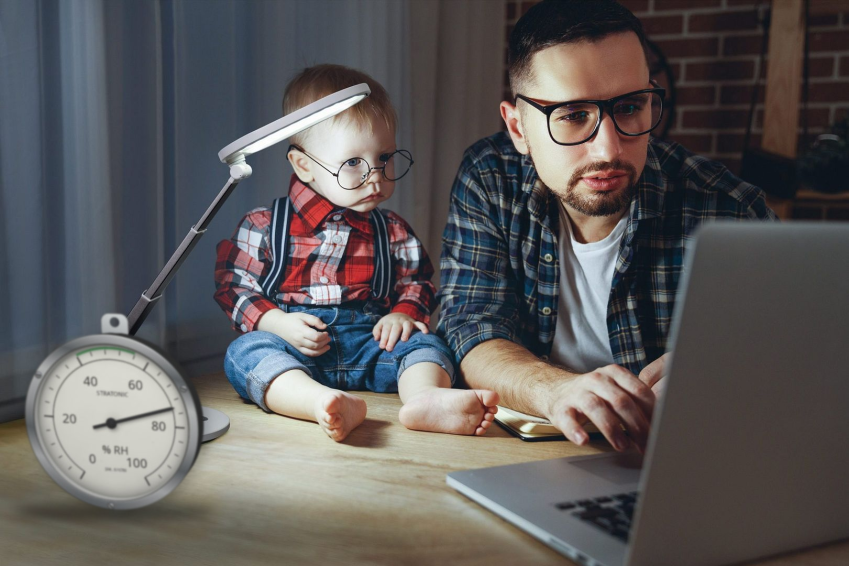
74 %
